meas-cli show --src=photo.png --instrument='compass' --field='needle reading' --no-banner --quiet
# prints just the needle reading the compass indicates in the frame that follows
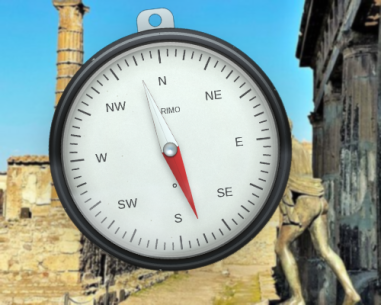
165 °
